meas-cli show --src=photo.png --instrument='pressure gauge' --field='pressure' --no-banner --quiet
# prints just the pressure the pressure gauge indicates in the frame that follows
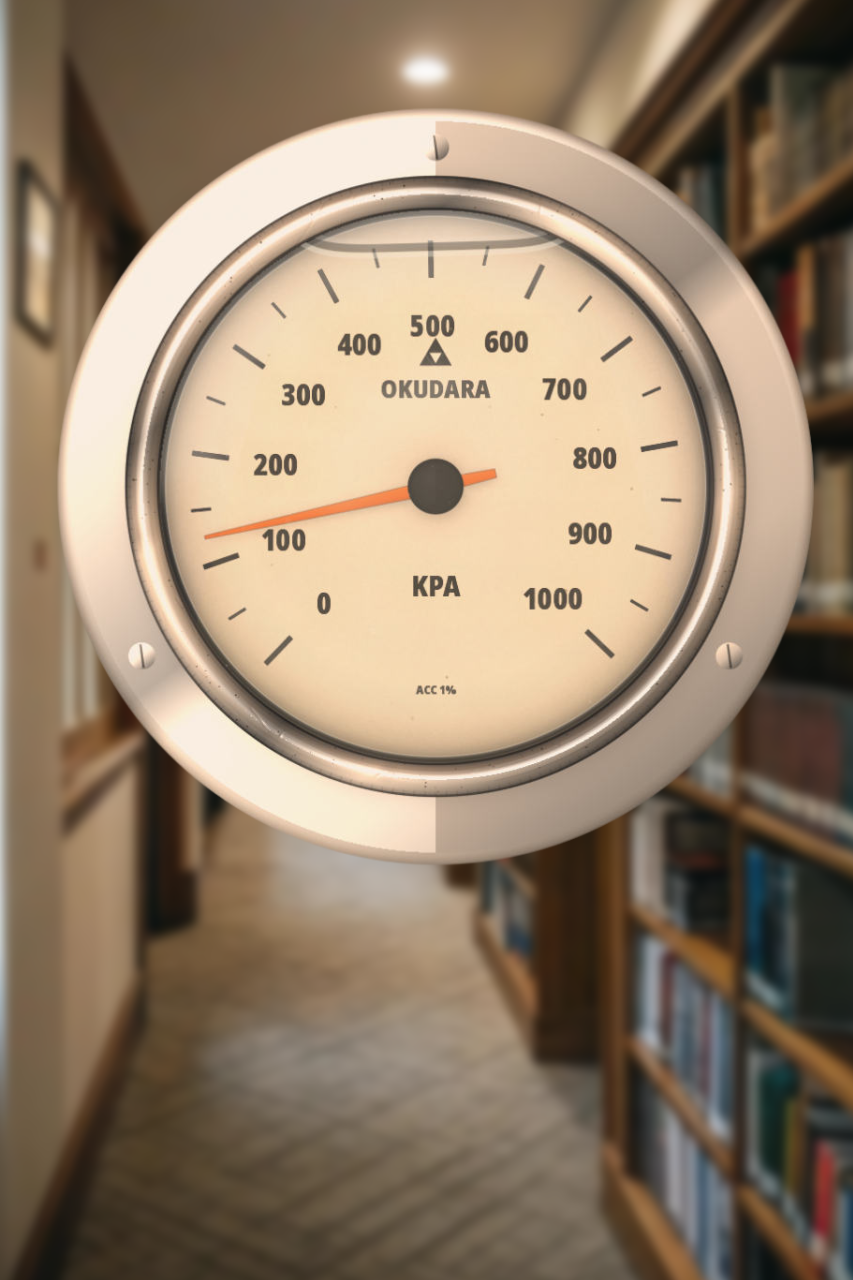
125 kPa
